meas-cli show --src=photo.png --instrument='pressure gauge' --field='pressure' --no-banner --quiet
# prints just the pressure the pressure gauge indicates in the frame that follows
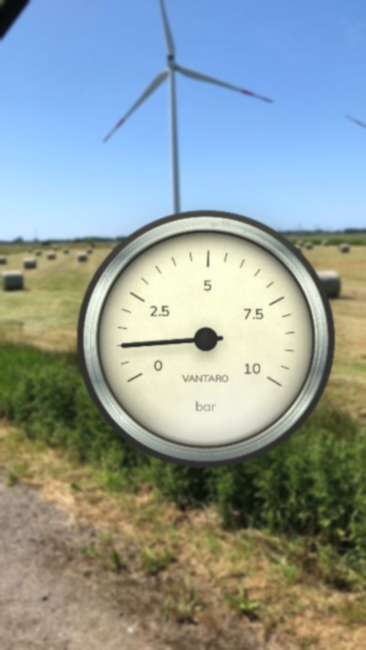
1 bar
